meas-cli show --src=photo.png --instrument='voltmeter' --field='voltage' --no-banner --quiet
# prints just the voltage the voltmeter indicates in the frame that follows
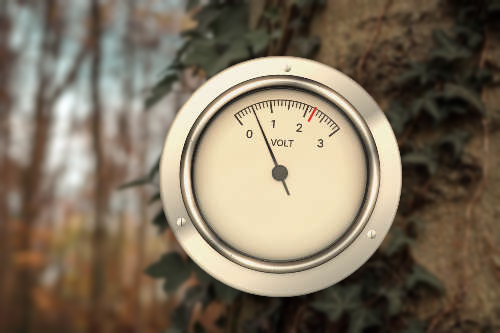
0.5 V
